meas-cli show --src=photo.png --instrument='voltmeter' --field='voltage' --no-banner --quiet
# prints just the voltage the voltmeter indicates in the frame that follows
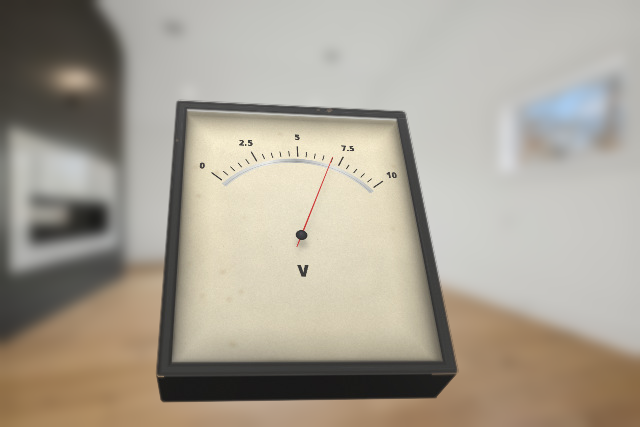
7 V
